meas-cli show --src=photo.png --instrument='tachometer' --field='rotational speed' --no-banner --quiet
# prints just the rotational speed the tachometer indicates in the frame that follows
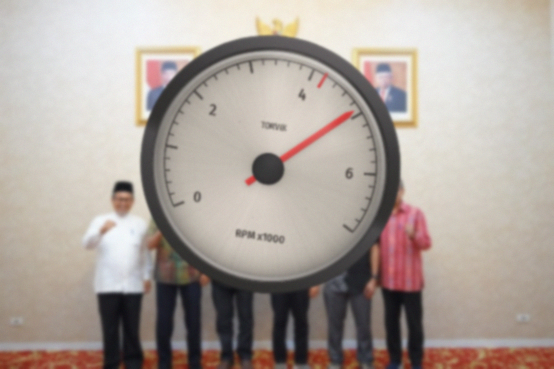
4900 rpm
